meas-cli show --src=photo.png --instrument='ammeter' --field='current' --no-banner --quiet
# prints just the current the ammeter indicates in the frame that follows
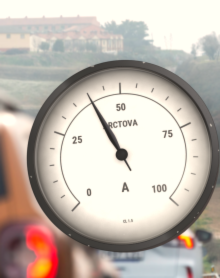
40 A
